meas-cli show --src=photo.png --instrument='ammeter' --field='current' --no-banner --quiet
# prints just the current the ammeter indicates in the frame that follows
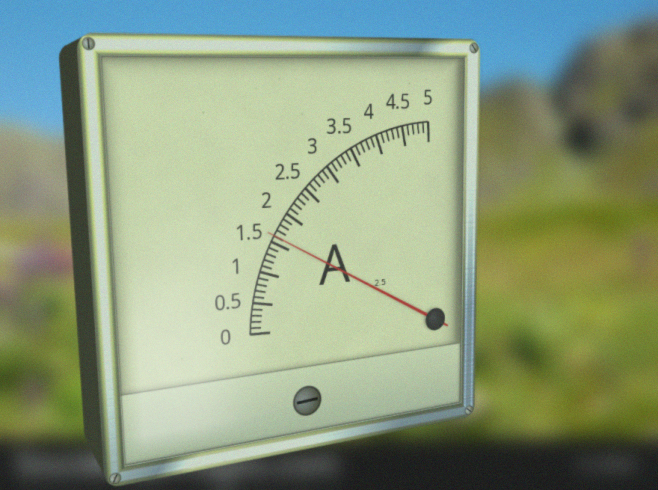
1.6 A
